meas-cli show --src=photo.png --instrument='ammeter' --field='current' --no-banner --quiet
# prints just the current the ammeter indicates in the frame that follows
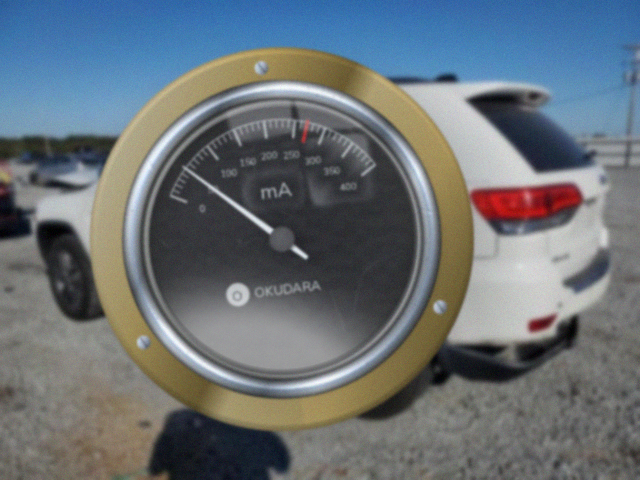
50 mA
